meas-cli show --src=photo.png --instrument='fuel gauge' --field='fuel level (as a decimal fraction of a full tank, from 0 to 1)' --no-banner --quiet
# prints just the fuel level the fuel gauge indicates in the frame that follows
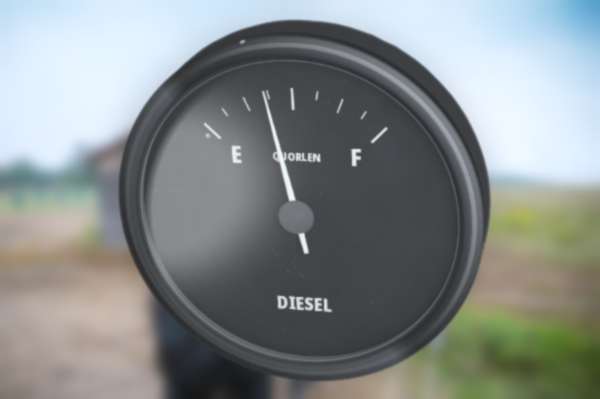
0.375
